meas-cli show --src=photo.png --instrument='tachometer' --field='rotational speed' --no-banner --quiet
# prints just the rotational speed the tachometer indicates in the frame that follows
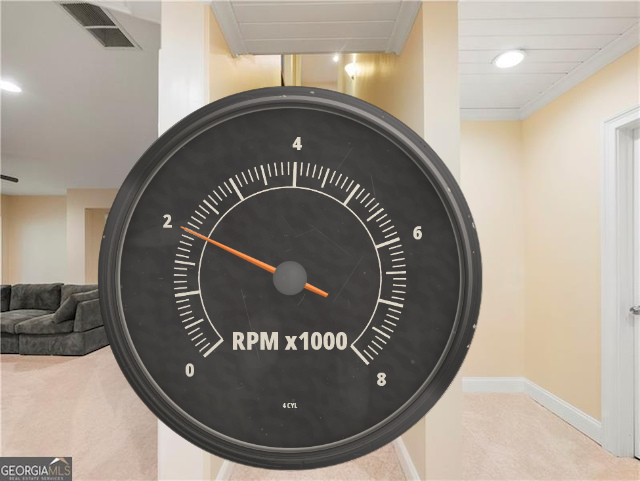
2000 rpm
